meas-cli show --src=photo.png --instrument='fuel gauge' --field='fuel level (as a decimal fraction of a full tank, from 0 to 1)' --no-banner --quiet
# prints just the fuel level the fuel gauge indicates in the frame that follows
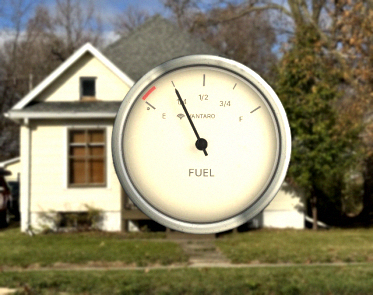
0.25
